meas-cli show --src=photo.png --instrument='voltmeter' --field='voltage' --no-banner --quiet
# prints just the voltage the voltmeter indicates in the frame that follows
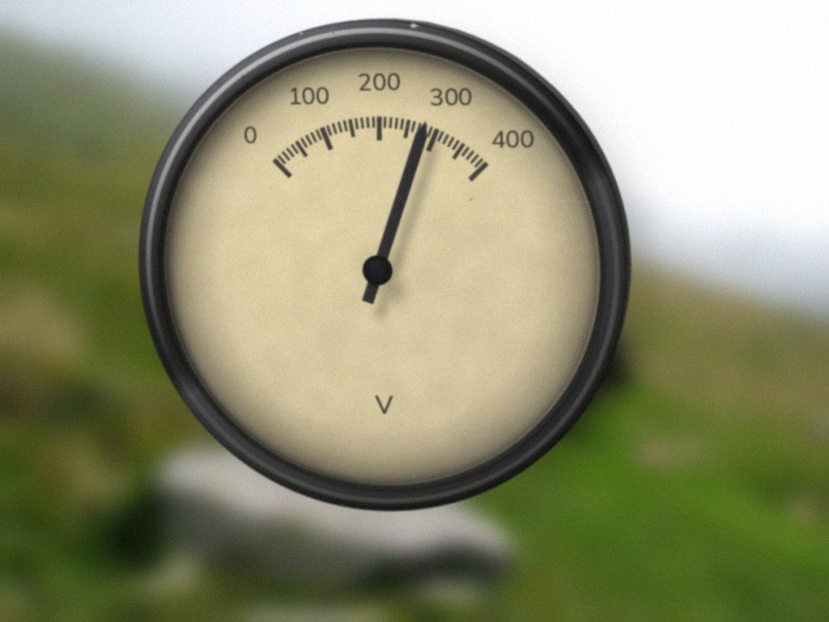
280 V
